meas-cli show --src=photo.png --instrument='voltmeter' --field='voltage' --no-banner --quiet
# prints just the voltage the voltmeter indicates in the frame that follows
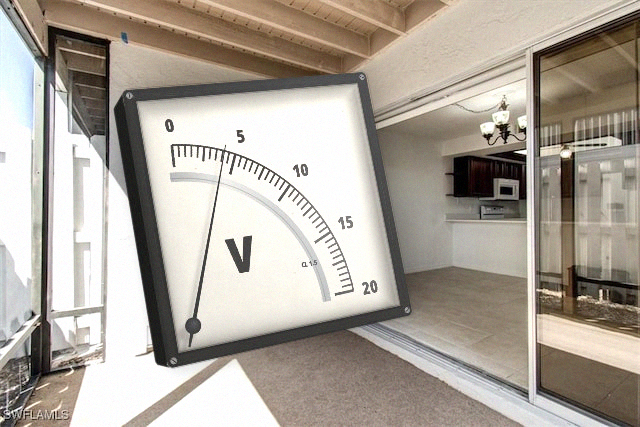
4 V
